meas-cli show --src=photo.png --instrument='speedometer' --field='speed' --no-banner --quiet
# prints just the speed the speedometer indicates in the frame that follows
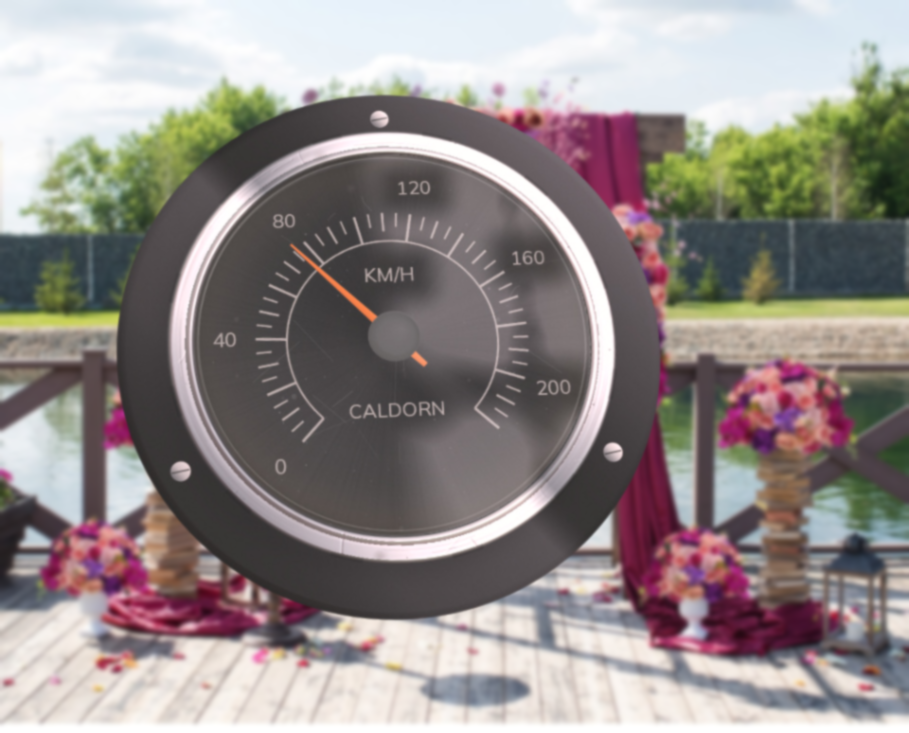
75 km/h
